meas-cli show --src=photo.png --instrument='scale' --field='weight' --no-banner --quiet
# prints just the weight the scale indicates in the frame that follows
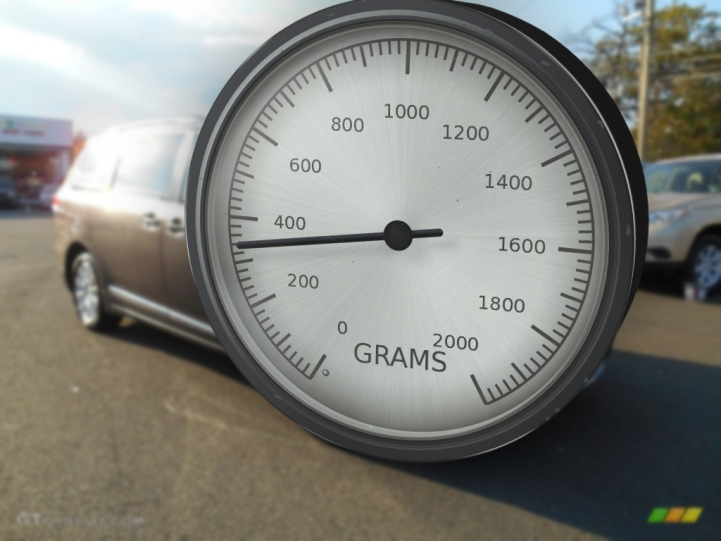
340 g
